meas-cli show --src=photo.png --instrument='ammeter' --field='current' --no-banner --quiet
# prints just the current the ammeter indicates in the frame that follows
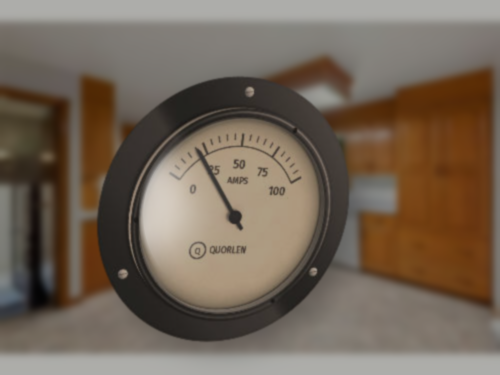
20 A
